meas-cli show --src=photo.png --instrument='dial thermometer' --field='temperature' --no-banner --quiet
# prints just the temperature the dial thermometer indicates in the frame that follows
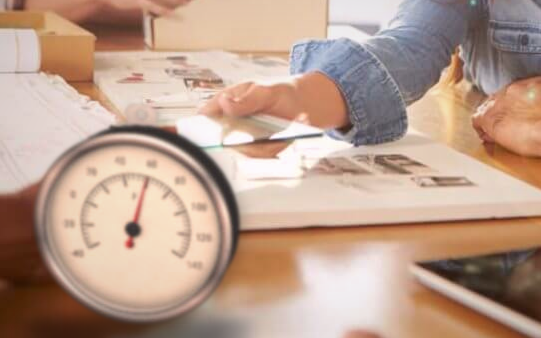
60 °F
